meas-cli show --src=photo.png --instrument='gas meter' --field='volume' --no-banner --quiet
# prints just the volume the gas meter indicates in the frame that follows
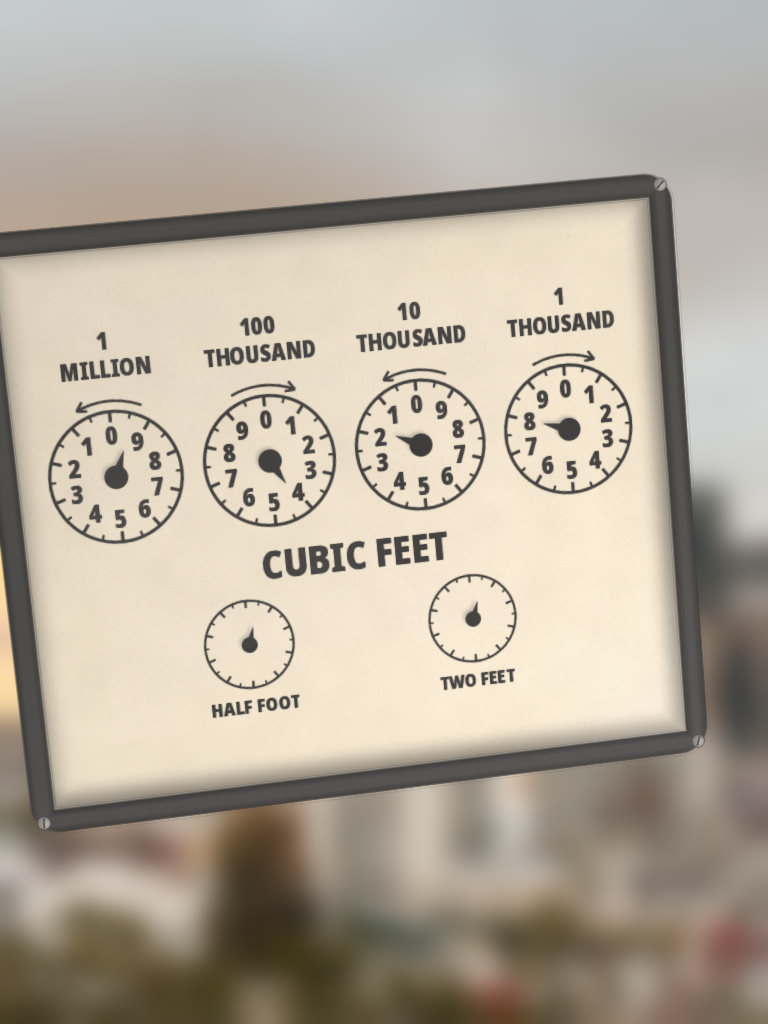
941800 ft³
